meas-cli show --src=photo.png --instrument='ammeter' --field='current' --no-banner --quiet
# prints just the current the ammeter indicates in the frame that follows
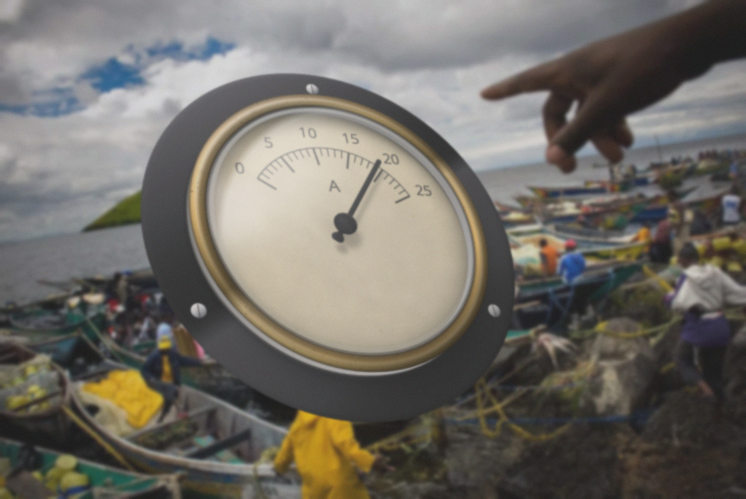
19 A
